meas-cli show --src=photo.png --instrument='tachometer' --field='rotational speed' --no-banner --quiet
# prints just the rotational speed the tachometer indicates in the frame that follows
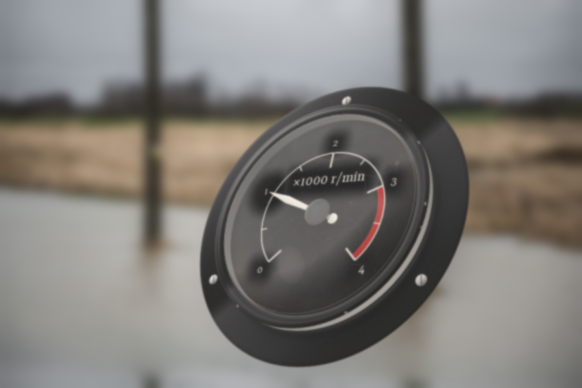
1000 rpm
